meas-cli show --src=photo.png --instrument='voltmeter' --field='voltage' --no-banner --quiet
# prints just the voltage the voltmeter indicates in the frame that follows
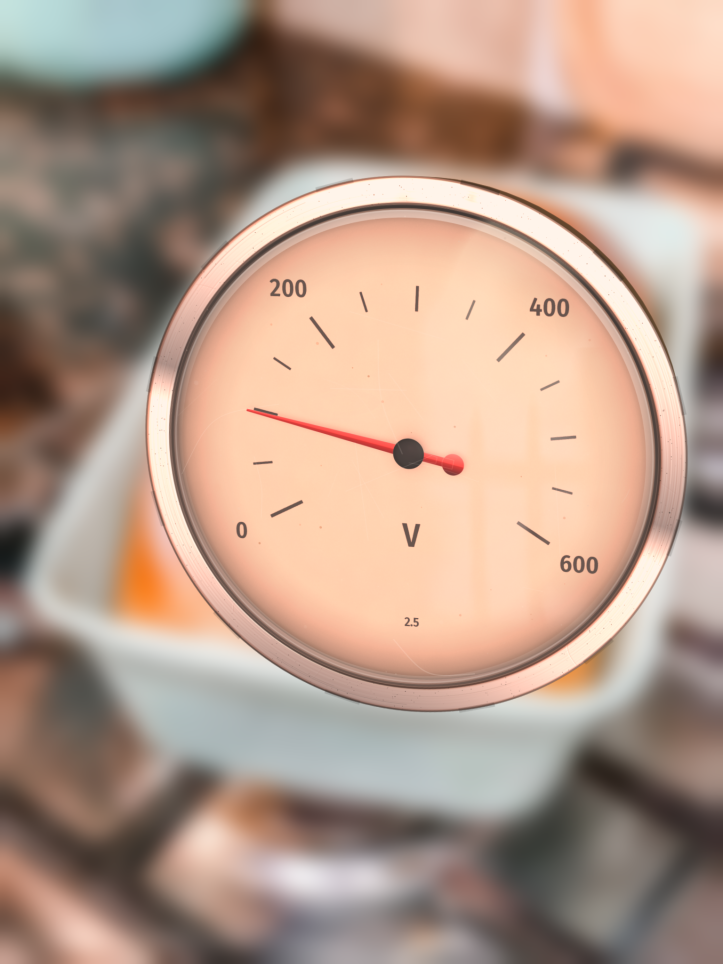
100 V
